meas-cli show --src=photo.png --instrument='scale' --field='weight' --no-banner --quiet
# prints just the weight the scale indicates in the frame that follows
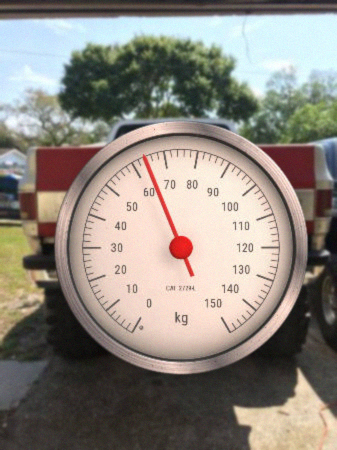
64 kg
